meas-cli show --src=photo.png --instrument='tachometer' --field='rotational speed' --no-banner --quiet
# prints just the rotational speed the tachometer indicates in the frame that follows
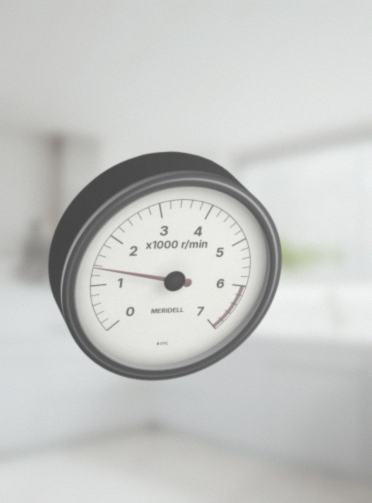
1400 rpm
